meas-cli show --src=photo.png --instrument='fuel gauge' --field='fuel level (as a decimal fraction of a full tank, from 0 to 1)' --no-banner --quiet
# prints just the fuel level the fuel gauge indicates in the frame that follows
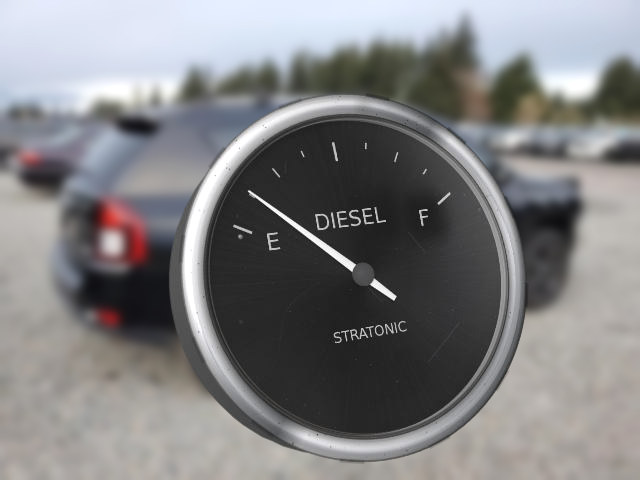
0.125
